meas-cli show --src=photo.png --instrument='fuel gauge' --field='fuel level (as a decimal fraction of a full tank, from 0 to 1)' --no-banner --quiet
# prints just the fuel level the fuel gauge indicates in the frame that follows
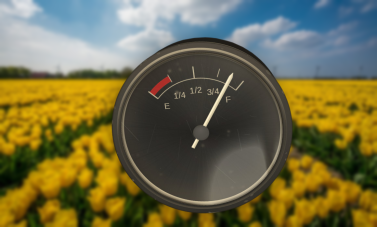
0.875
